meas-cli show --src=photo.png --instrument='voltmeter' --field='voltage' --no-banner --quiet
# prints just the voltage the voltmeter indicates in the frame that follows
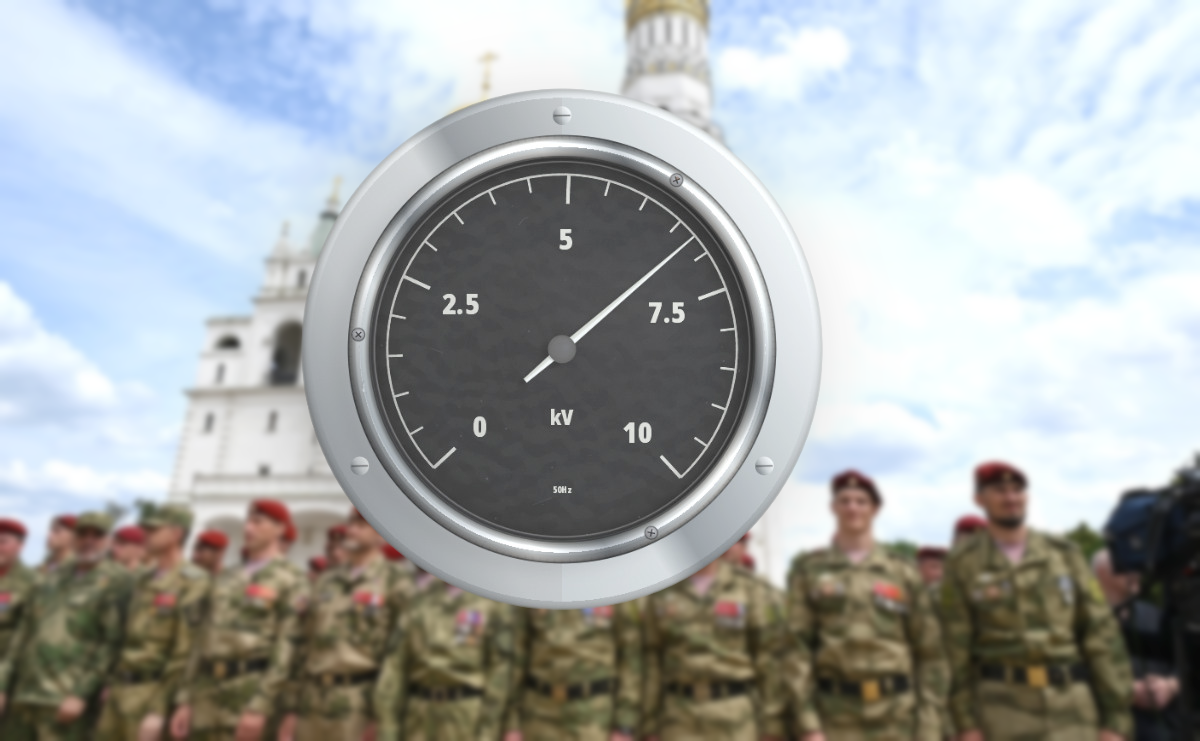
6.75 kV
